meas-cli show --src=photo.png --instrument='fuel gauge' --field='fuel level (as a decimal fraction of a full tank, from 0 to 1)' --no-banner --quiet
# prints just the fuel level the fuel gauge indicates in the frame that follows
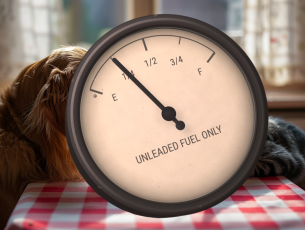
0.25
